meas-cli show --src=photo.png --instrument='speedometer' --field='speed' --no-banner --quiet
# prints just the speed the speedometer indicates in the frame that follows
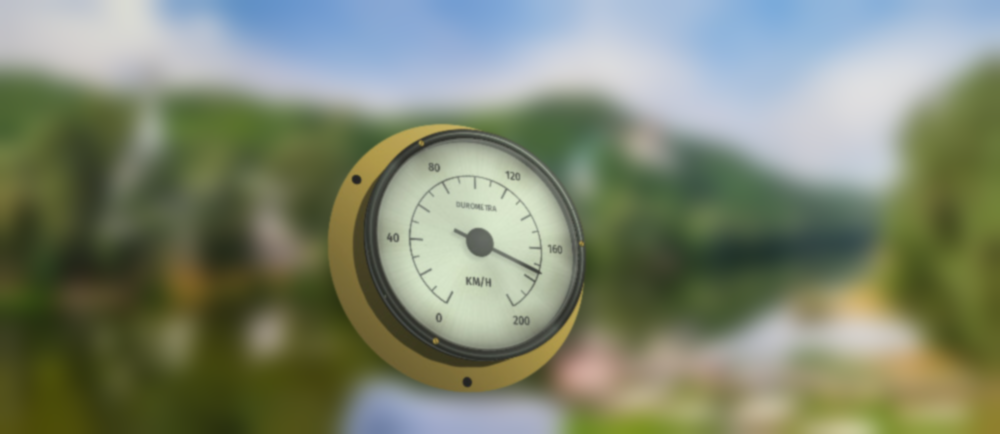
175 km/h
